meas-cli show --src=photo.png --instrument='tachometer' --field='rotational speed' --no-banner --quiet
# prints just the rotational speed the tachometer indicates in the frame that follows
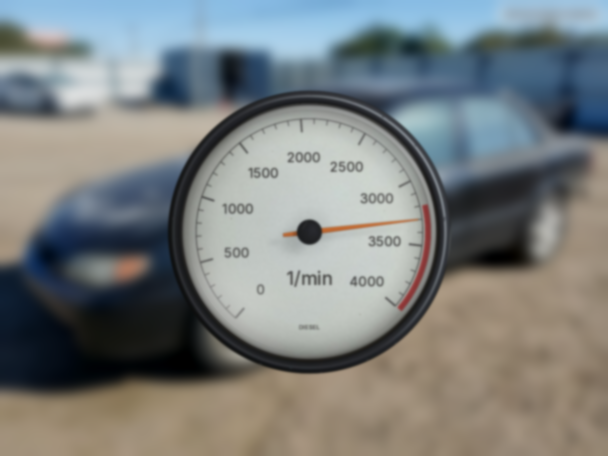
3300 rpm
